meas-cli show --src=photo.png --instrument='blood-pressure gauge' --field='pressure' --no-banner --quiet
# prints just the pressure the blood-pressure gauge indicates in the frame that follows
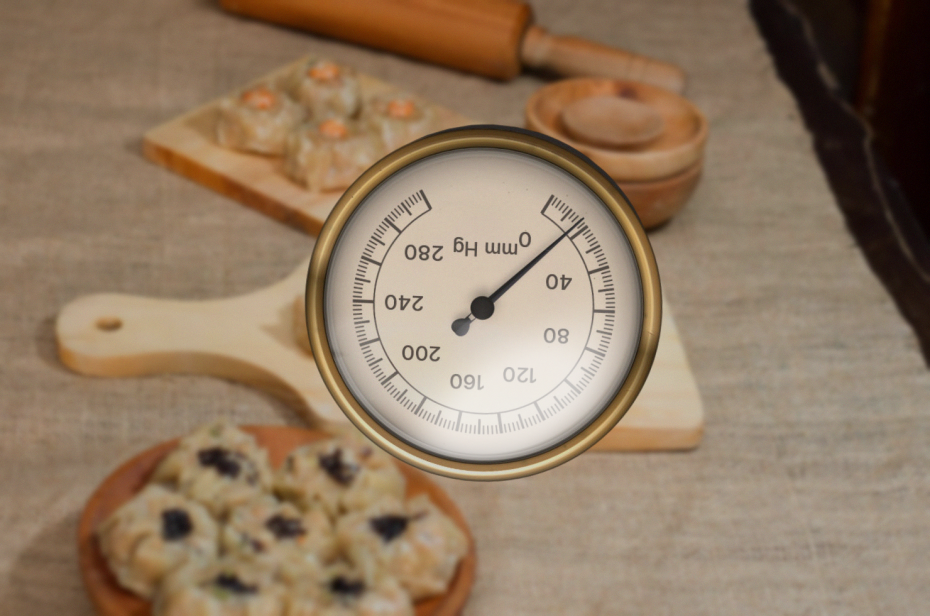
16 mmHg
